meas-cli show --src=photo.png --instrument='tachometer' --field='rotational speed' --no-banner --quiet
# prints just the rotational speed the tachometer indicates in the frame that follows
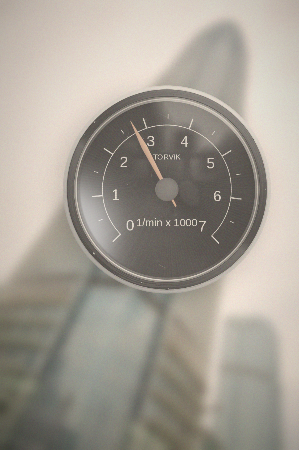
2750 rpm
